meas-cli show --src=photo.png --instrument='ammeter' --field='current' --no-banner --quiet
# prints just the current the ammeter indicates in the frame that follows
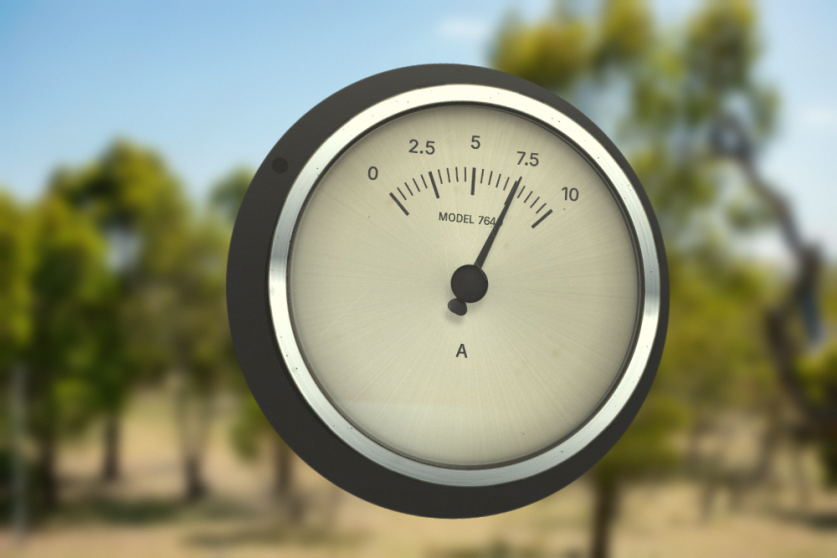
7.5 A
